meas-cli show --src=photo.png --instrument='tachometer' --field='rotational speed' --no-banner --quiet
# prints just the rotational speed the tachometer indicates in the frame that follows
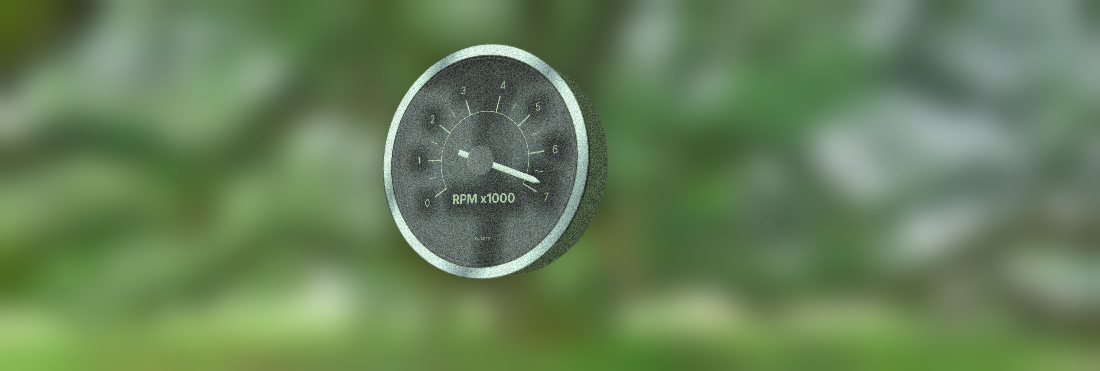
6750 rpm
